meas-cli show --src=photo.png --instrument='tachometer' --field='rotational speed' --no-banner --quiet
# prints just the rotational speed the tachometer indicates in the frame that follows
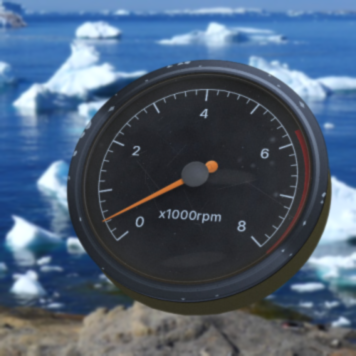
400 rpm
